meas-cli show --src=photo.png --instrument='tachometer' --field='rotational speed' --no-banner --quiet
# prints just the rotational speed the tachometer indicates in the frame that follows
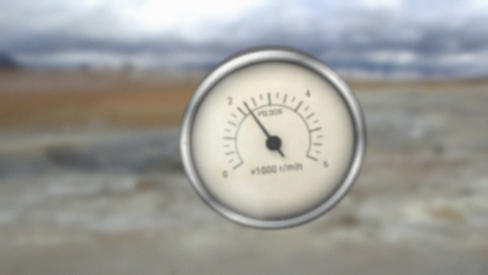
2250 rpm
